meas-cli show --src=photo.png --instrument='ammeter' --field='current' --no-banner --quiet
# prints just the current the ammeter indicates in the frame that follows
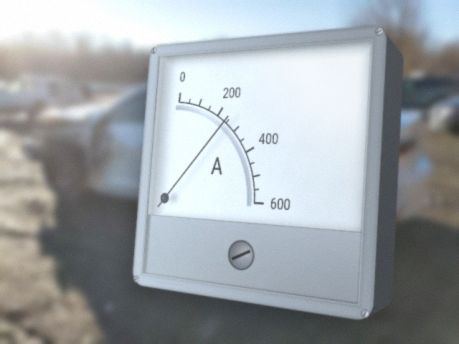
250 A
